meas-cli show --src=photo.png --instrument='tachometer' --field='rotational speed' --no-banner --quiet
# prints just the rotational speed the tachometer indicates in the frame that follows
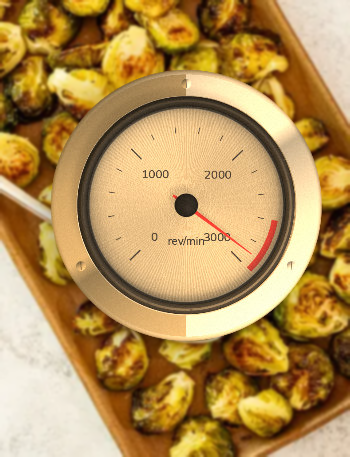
2900 rpm
